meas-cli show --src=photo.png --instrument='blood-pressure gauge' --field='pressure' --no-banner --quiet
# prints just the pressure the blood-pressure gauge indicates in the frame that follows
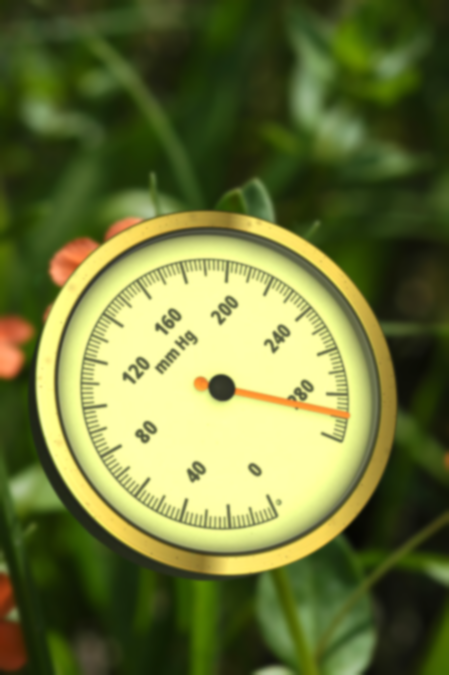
290 mmHg
